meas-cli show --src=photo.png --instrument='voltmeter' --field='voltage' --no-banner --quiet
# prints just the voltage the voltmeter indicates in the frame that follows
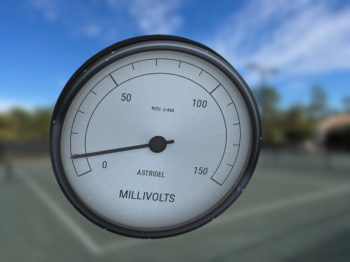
10 mV
